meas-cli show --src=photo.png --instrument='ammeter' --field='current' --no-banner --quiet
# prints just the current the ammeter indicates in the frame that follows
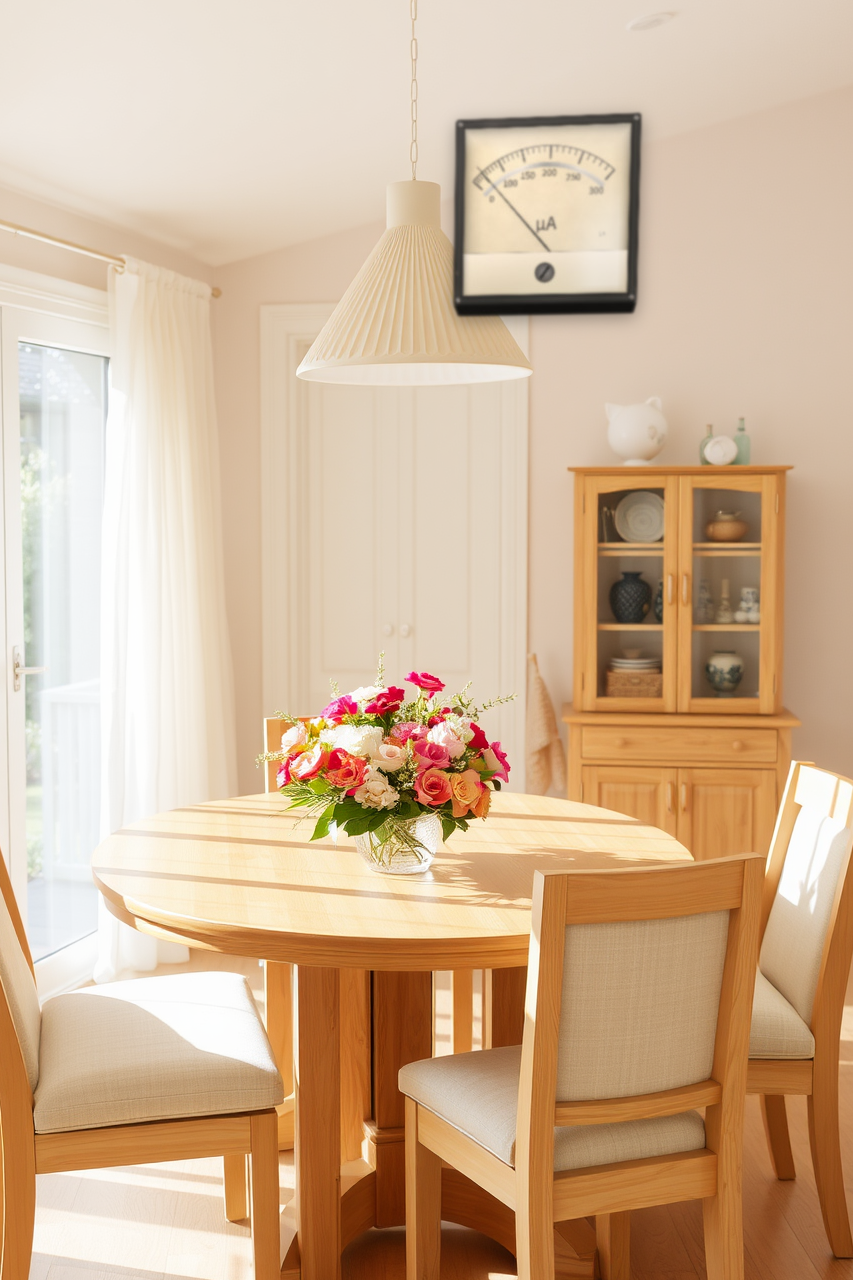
50 µA
